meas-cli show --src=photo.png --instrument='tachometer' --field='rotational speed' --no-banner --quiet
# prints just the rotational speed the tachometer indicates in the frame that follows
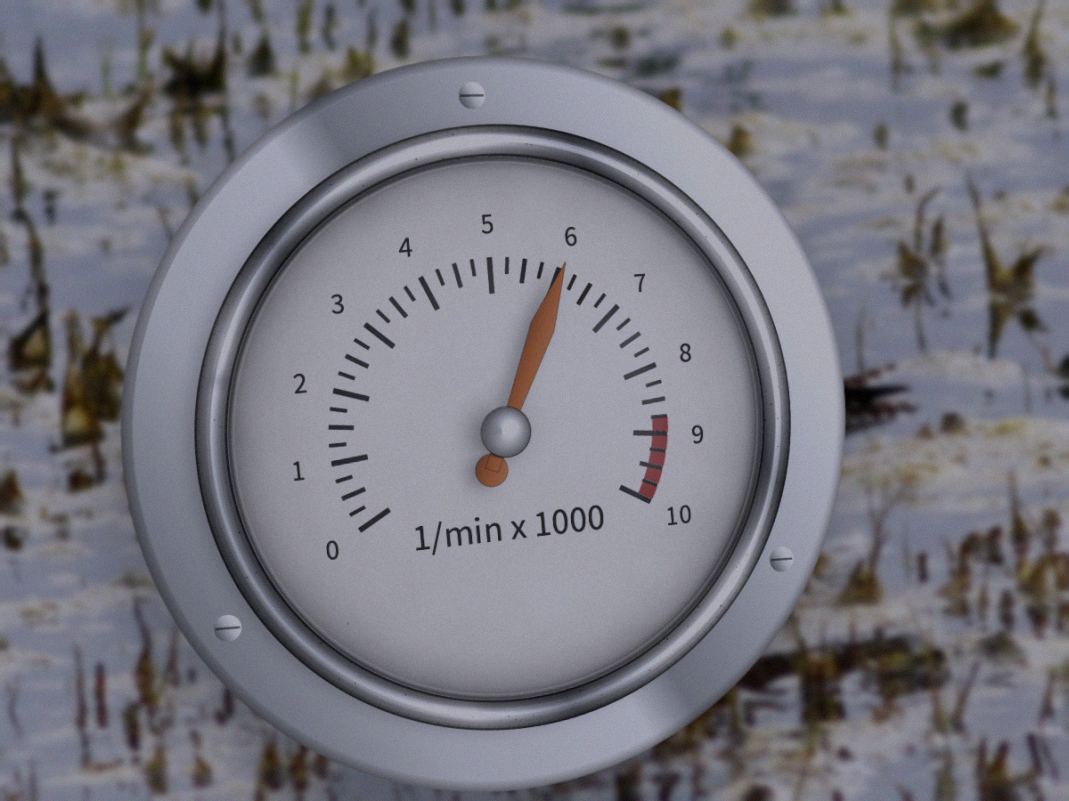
6000 rpm
